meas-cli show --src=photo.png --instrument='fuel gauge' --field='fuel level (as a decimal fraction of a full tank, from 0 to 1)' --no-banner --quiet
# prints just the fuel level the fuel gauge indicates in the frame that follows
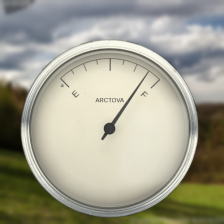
0.875
